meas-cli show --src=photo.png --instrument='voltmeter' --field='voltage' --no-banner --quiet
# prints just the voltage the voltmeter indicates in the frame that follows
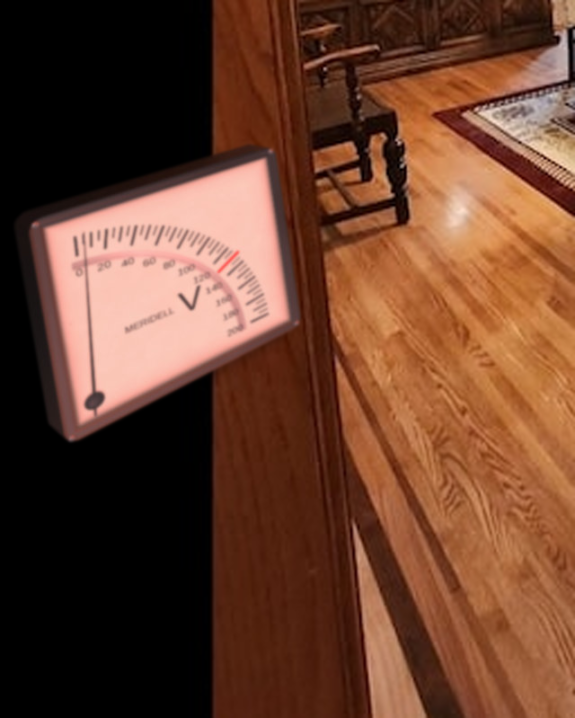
5 V
